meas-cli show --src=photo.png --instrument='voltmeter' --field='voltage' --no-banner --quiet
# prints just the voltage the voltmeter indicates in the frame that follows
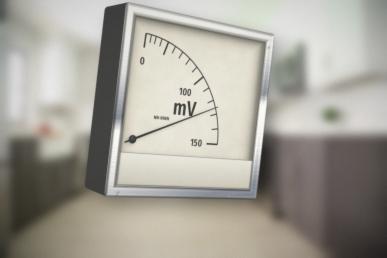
125 mV
